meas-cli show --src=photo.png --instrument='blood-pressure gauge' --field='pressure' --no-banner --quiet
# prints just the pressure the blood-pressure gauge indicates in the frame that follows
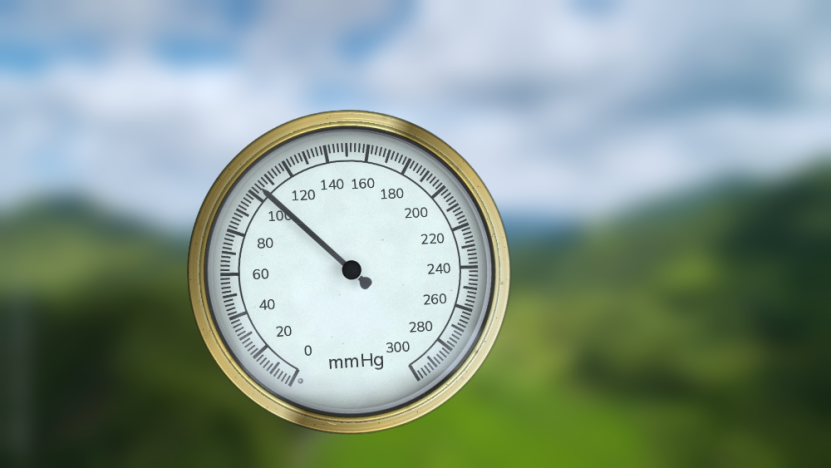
104 mmHg
